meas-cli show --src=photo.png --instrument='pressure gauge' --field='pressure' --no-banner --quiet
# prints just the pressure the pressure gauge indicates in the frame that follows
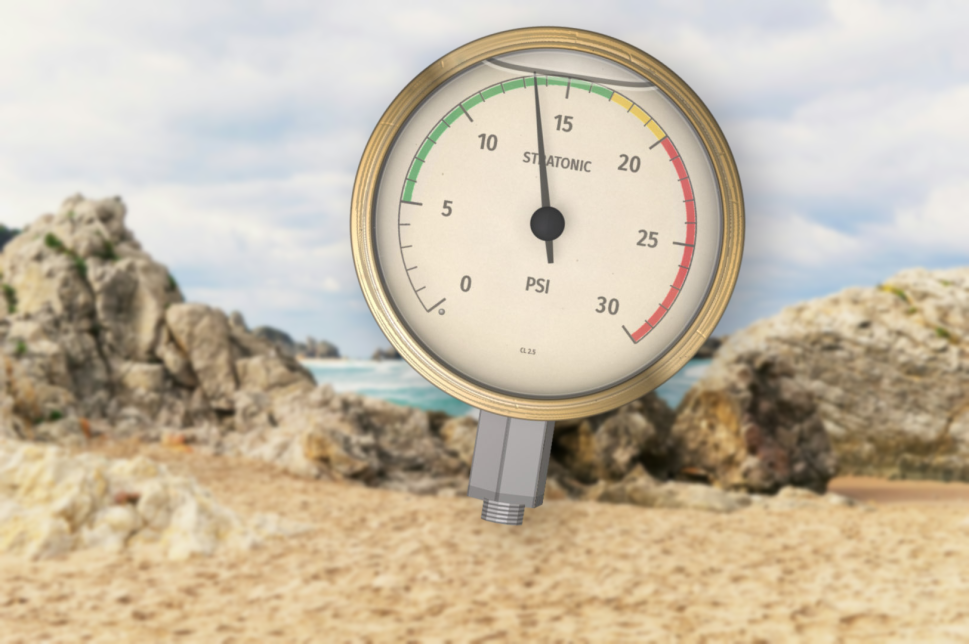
13.5 psi
